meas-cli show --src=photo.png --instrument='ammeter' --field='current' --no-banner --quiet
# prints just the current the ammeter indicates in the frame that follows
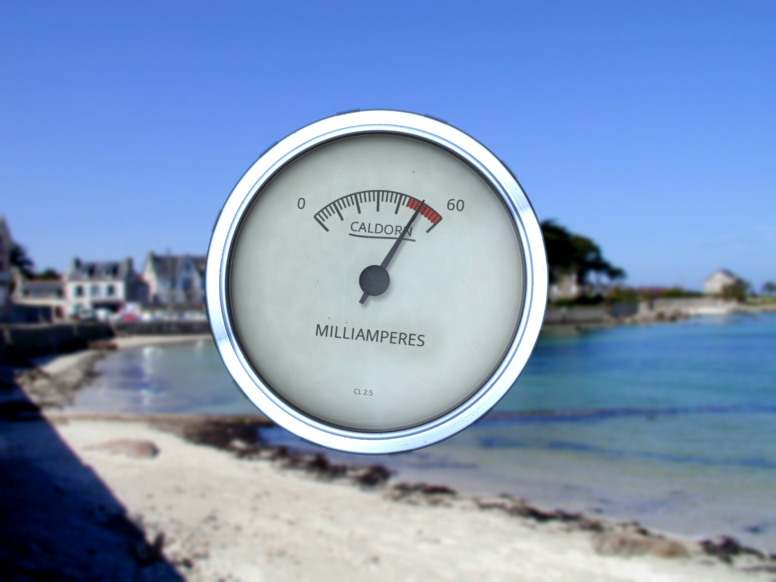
50 mA
